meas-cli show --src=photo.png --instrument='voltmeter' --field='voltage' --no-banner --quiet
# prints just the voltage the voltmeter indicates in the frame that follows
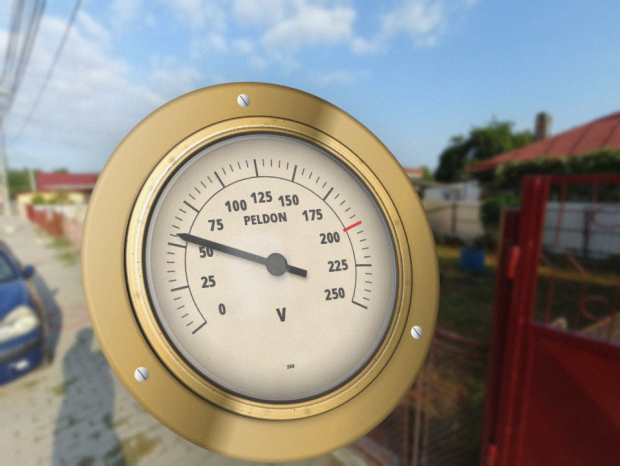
55 V
